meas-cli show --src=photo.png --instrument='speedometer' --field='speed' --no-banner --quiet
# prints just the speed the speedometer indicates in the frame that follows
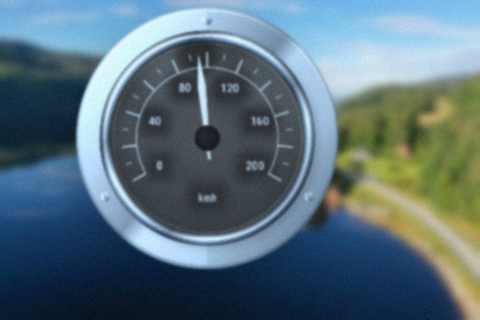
95 km/h
